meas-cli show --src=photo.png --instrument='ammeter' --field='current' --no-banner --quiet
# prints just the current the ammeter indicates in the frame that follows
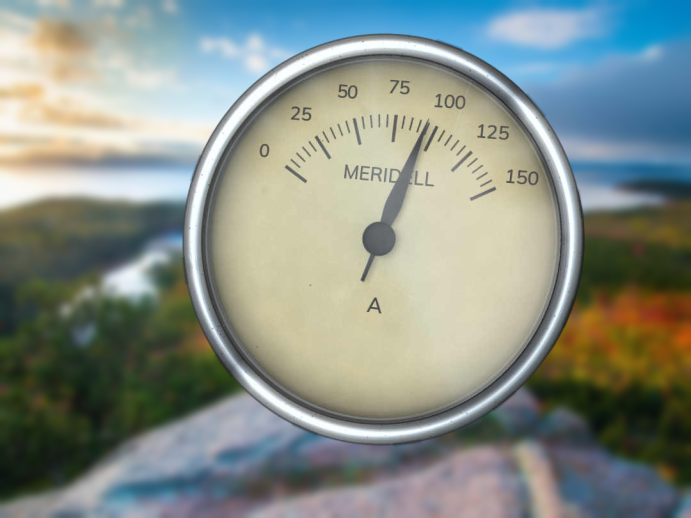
95 A
